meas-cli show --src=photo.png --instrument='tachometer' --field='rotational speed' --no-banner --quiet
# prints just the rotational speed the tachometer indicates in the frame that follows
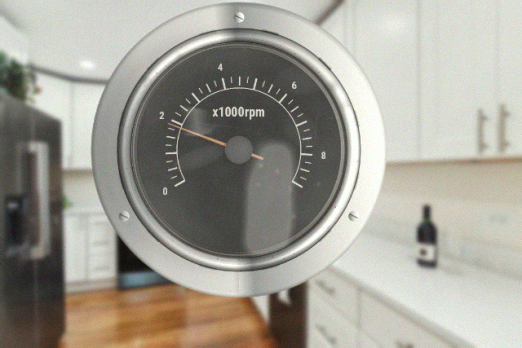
1875 rpm
